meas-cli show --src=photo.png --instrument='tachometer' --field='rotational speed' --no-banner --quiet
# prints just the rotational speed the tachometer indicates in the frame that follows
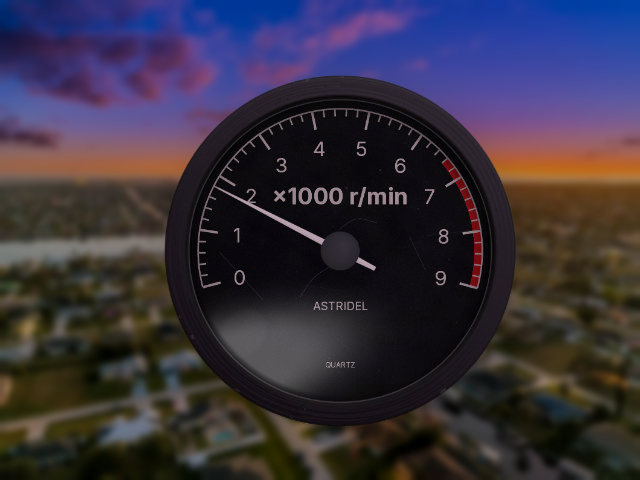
1800 rpm
